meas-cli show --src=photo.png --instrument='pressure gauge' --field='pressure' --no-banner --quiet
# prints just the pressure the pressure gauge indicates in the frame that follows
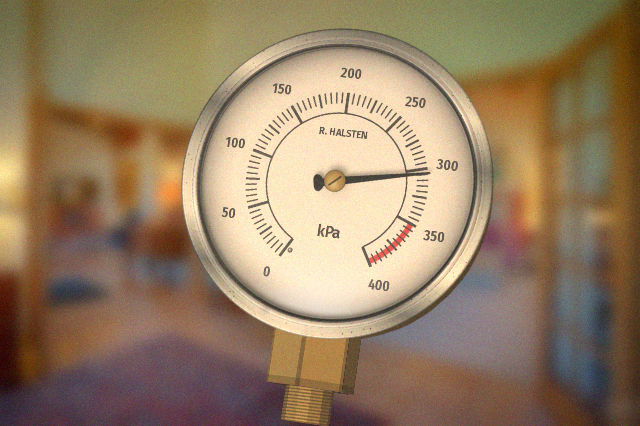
305 kPa
